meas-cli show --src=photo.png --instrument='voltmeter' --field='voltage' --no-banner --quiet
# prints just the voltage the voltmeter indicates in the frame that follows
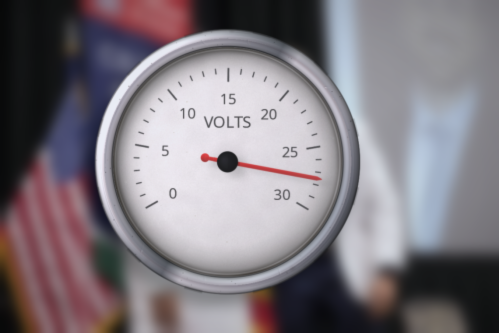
27.5 V
